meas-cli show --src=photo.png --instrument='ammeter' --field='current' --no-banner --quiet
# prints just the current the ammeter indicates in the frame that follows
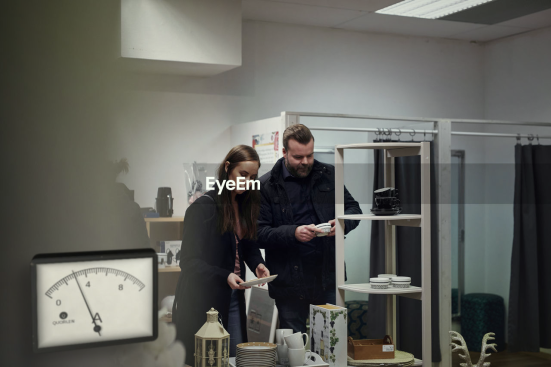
3 A
